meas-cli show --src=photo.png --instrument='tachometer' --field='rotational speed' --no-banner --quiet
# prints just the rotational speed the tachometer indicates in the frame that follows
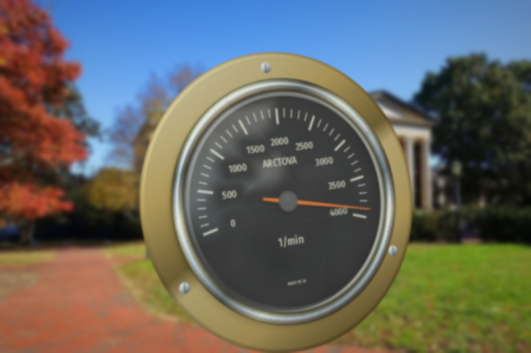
3900 rpm
